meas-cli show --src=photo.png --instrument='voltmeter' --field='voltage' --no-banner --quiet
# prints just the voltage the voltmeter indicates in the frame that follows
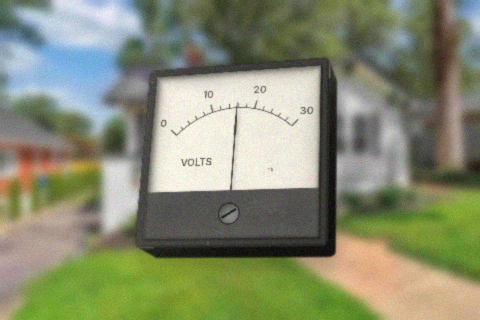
16 V
